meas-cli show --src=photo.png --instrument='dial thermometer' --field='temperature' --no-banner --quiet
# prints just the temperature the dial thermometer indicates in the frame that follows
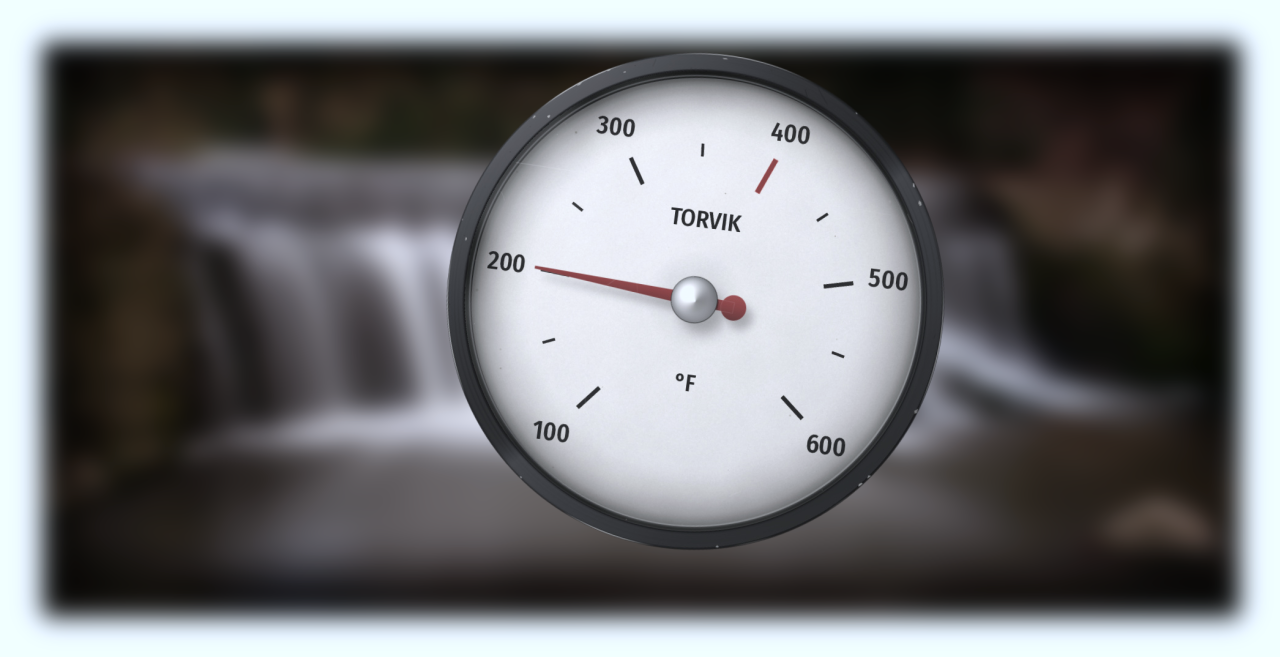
200 °F
